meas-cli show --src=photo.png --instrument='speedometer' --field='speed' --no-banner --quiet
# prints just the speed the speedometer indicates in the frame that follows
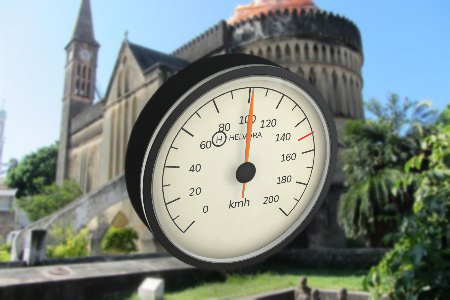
100 km/h
